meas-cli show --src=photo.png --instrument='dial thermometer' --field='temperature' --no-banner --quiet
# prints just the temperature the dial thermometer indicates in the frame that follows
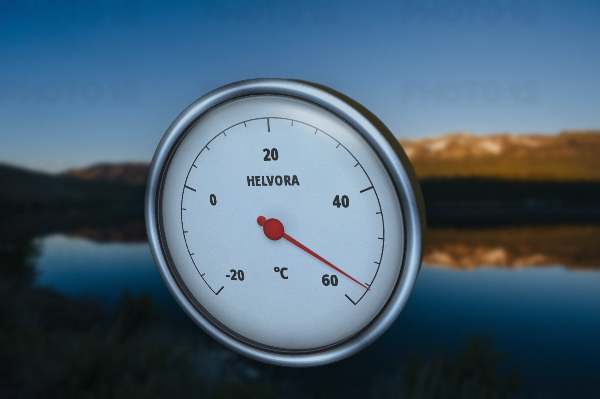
56 °C
